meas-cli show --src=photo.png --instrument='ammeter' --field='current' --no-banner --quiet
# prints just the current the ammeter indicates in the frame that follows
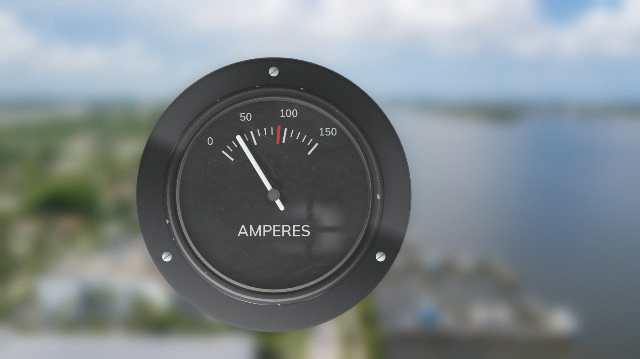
30 A
